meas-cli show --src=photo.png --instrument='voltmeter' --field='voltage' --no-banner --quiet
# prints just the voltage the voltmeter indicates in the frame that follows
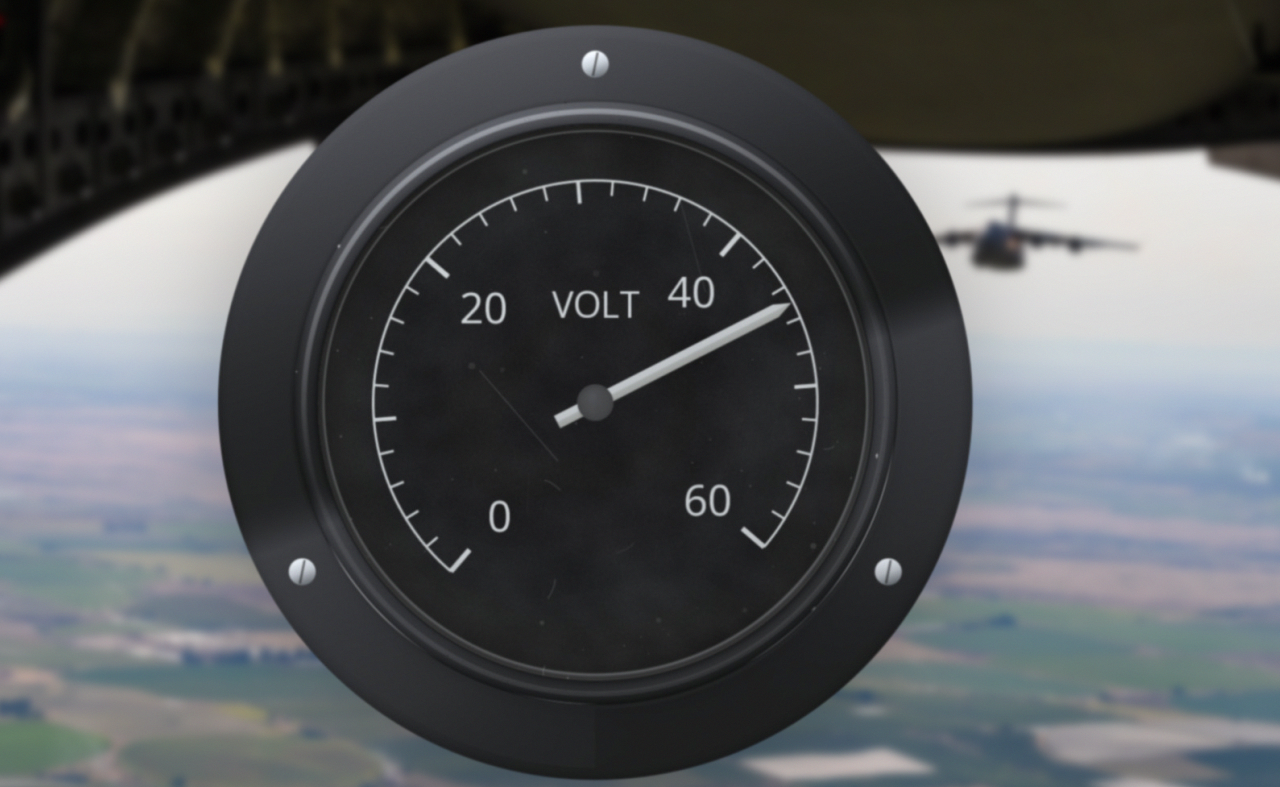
45 V
